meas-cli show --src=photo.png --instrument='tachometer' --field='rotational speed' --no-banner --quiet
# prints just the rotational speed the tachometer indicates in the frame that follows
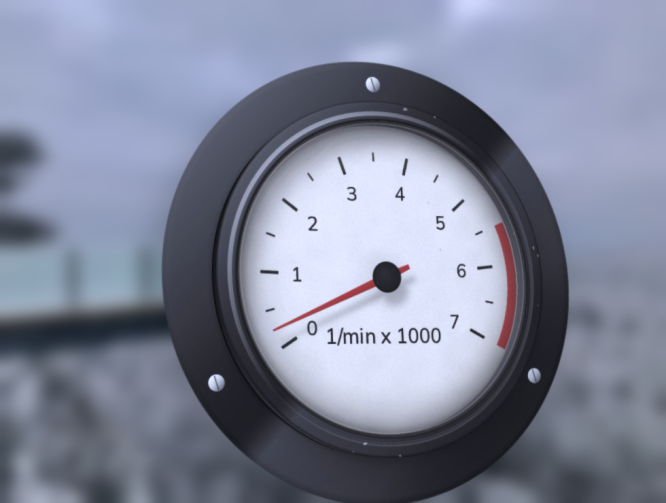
250 rpm
